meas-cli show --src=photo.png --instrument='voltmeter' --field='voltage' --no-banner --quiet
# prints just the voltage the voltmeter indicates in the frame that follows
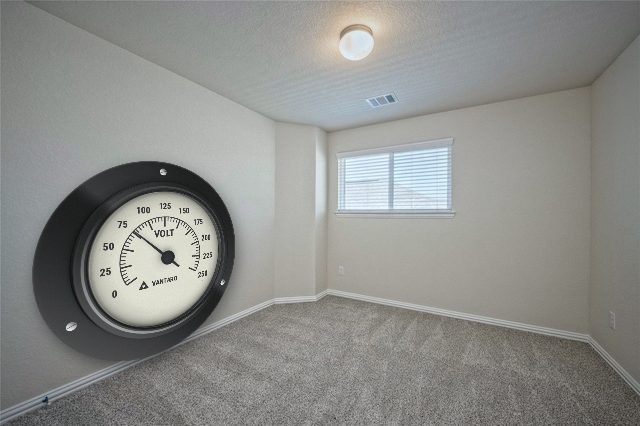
75 V
